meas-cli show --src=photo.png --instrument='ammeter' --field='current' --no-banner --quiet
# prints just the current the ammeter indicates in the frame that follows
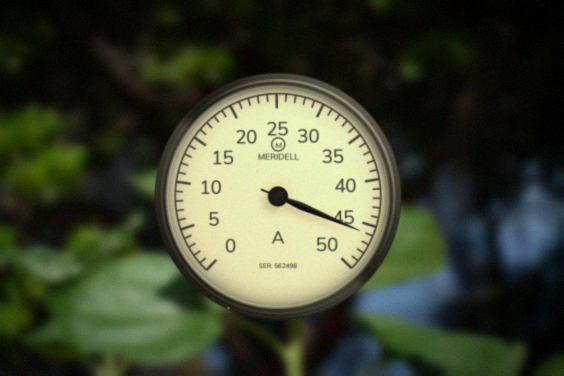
46 A
